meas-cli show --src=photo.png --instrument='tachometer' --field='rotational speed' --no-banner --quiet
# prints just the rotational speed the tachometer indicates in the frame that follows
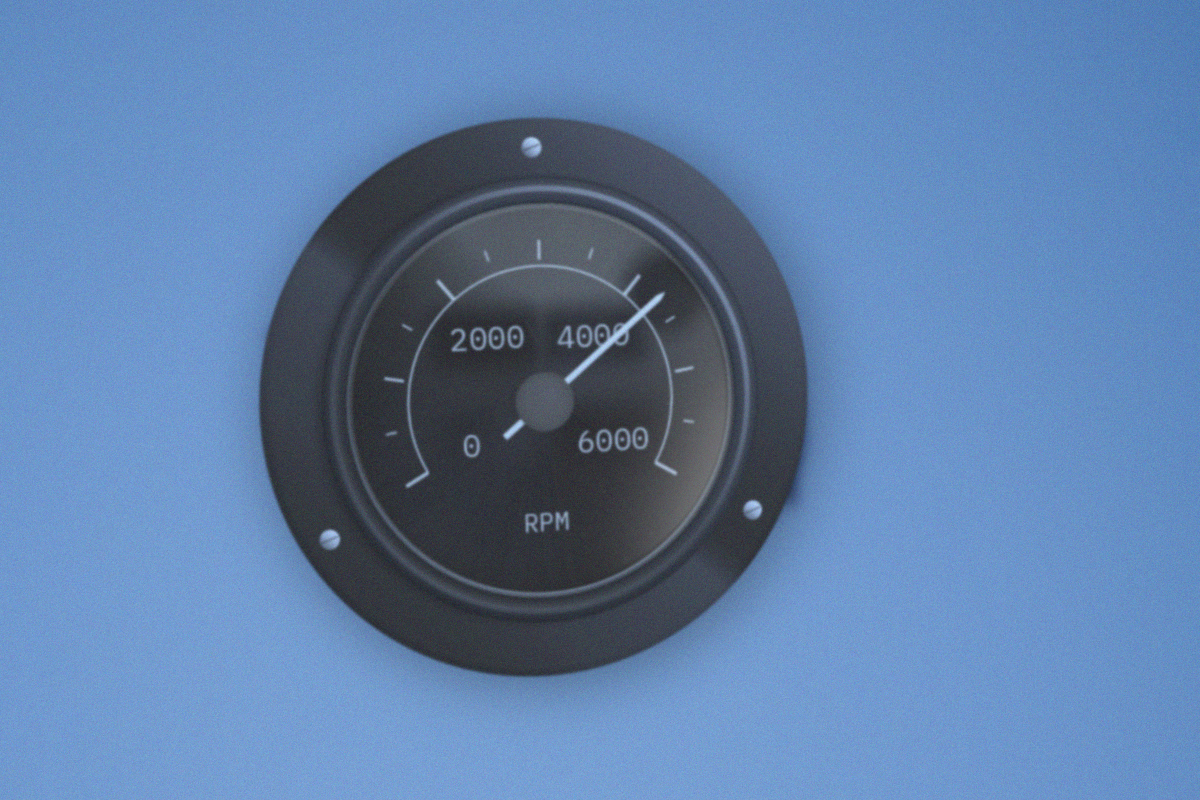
4250 rpm
